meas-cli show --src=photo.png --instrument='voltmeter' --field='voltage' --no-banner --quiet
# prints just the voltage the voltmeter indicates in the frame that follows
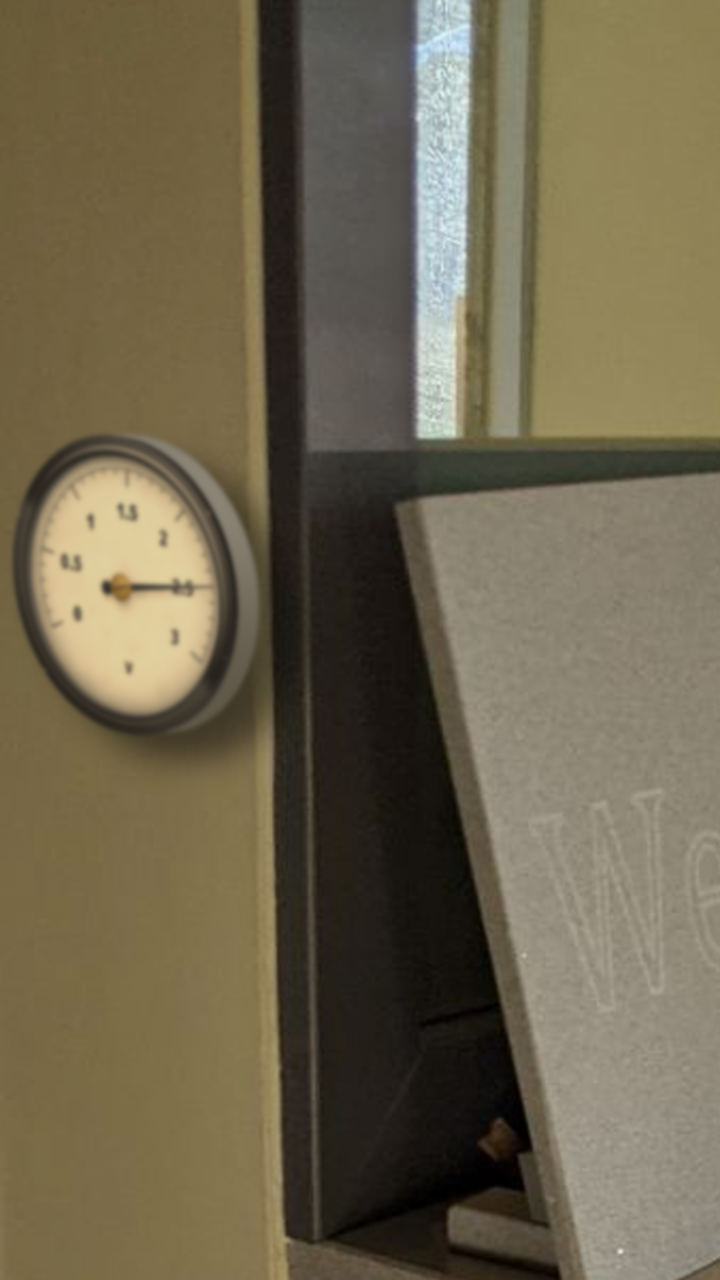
2.5 V
